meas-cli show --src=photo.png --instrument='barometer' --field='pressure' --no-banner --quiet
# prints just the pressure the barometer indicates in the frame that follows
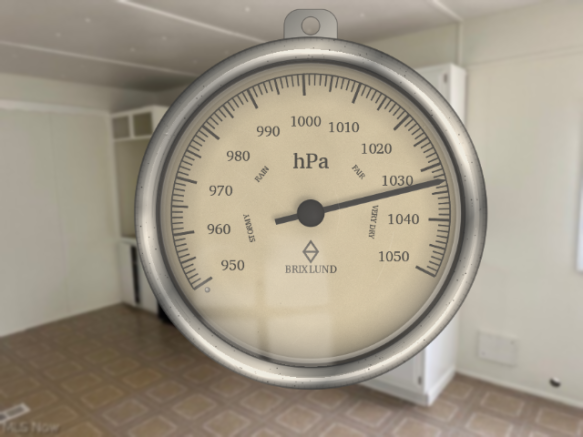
1033 hPa
